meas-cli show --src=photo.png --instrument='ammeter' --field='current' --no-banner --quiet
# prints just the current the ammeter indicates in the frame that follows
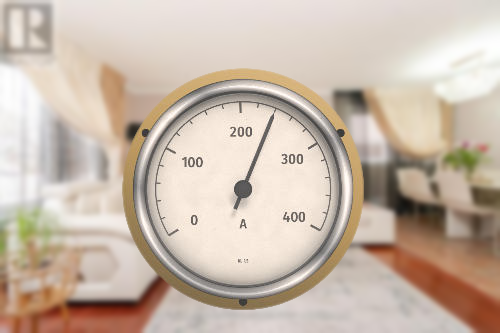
240 A
